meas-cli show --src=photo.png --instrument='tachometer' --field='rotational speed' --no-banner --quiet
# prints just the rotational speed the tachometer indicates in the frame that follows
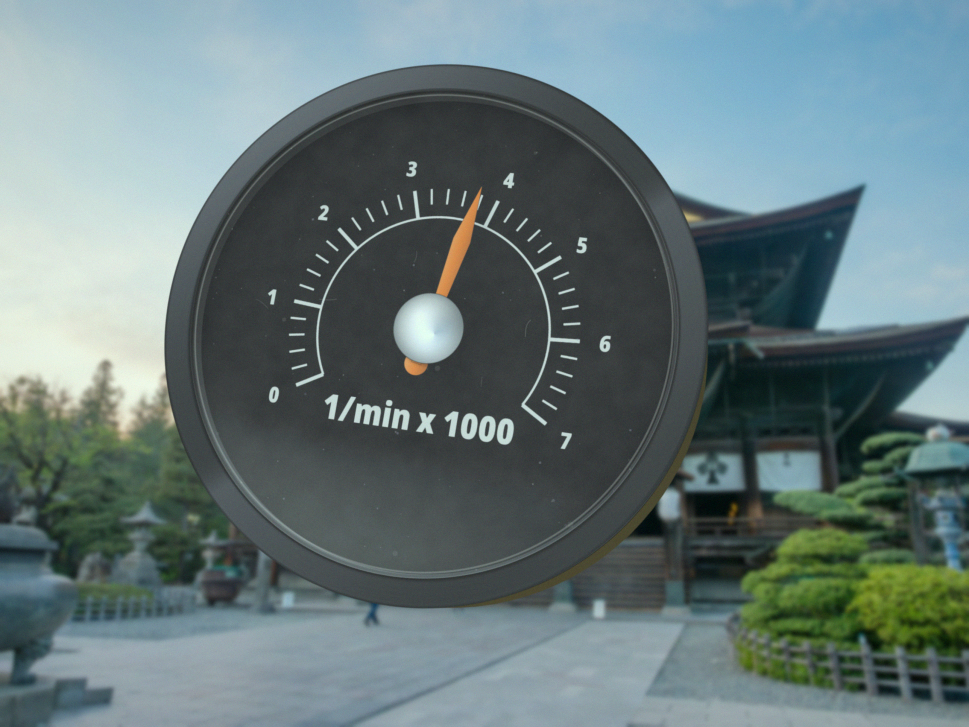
3800 rpm
